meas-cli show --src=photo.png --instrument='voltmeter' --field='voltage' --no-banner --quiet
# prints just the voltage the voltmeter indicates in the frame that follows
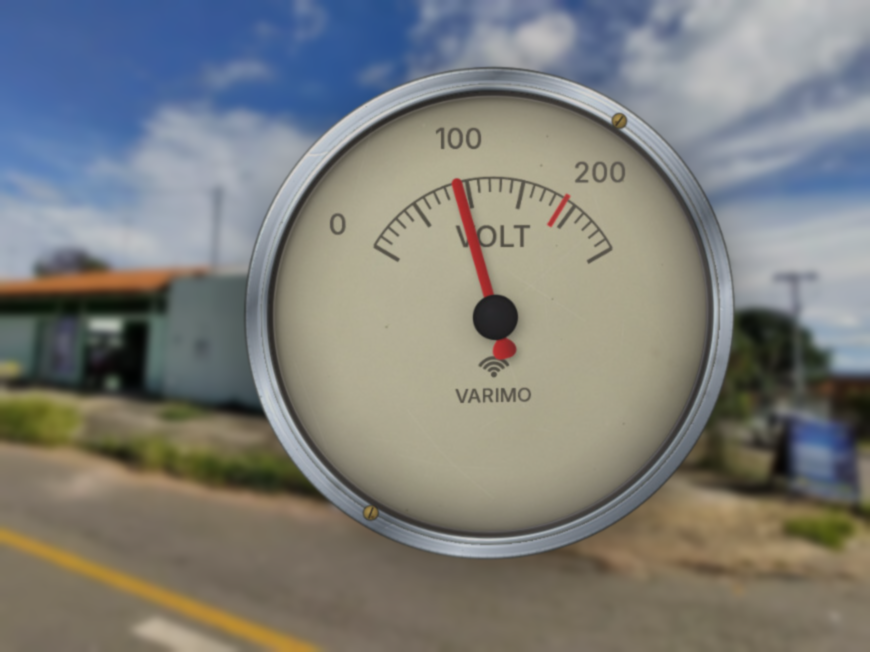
90 V
